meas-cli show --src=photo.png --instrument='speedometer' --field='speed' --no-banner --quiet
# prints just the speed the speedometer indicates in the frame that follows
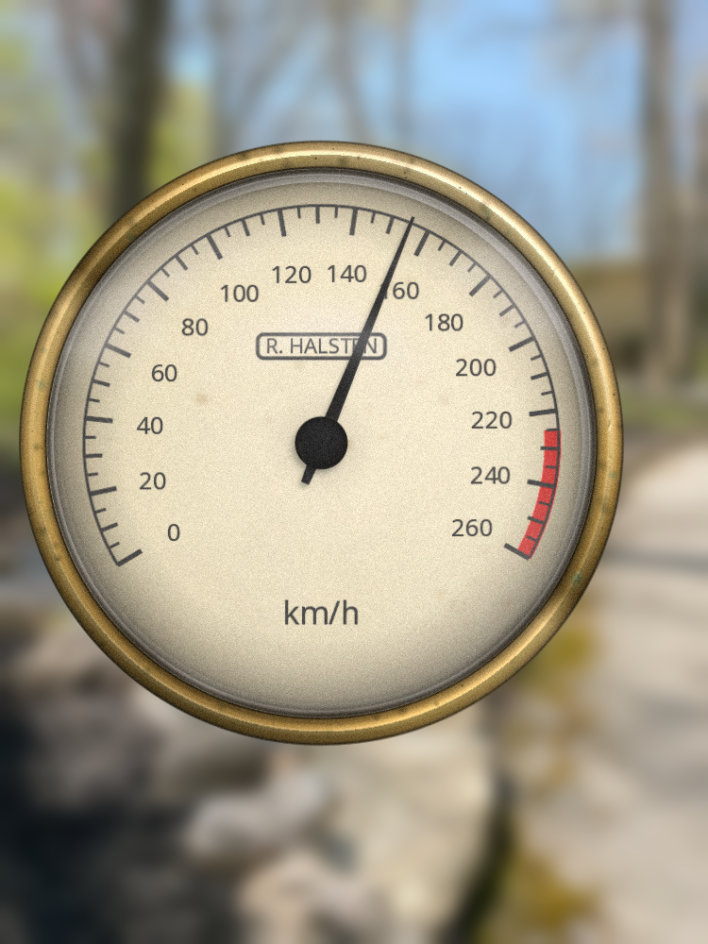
155 km/h
